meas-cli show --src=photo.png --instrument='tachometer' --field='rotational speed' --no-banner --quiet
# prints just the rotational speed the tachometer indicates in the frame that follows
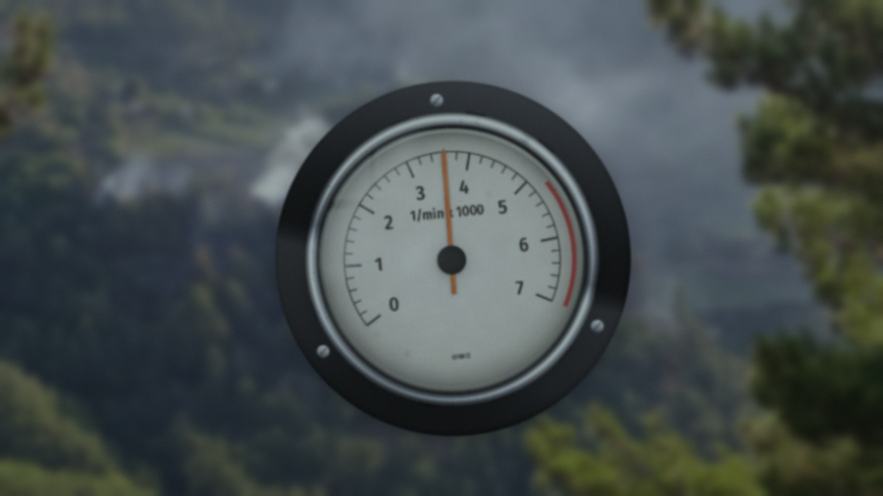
3600 rpm
